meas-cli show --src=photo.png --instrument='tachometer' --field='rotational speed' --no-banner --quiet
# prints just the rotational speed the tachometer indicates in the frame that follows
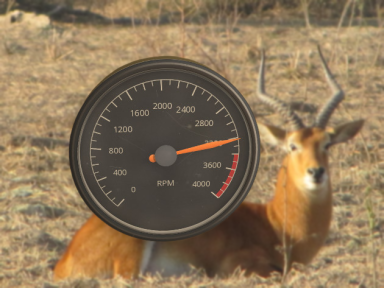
3200 rpm
